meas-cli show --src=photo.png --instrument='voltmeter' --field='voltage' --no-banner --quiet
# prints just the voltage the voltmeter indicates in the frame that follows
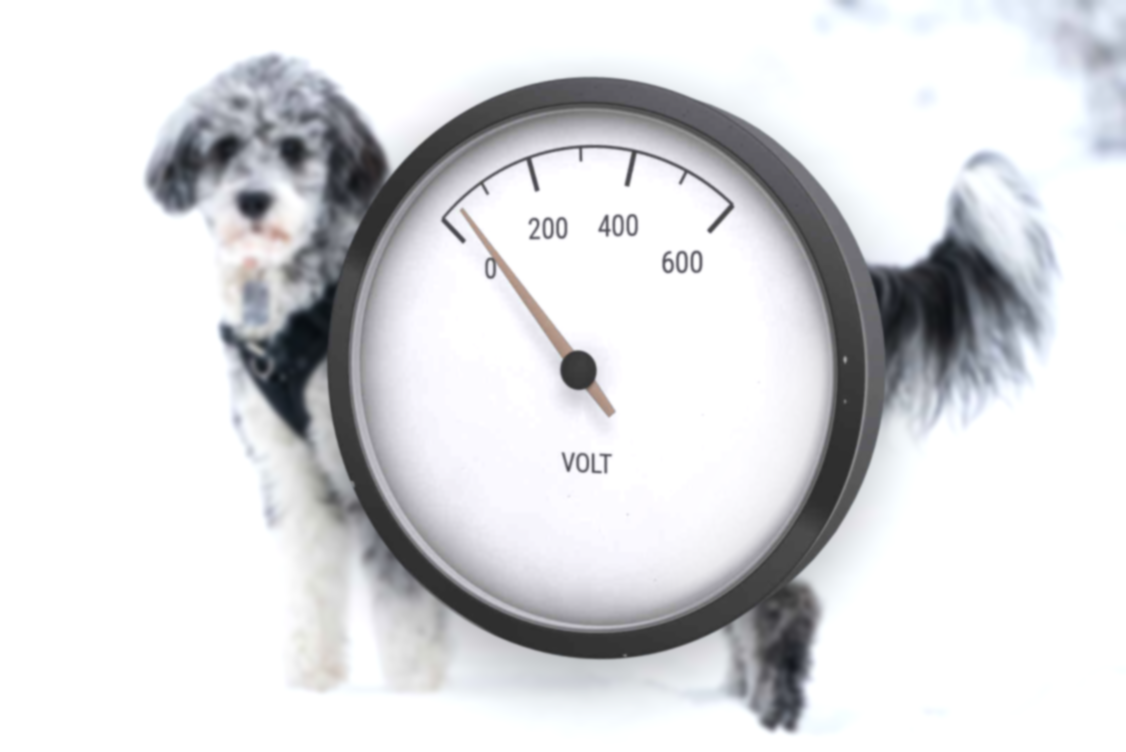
50 V
